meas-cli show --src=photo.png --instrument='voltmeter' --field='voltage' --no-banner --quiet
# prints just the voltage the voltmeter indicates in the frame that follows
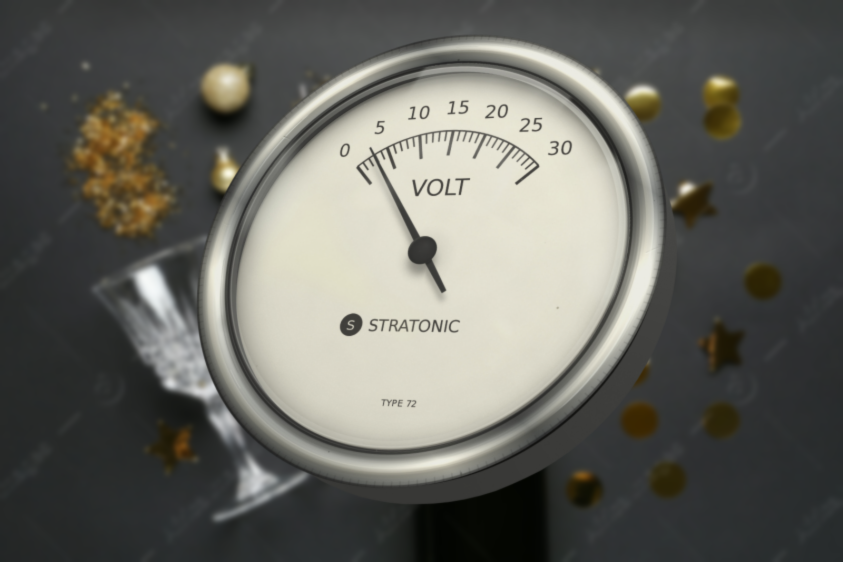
3 V
